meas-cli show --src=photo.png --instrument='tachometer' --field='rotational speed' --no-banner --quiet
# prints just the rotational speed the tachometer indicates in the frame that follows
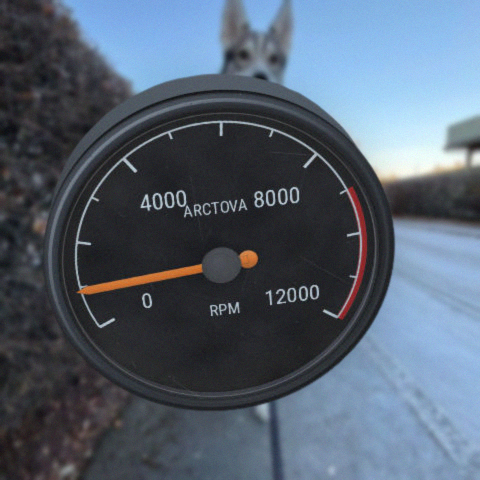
1000 rpm
